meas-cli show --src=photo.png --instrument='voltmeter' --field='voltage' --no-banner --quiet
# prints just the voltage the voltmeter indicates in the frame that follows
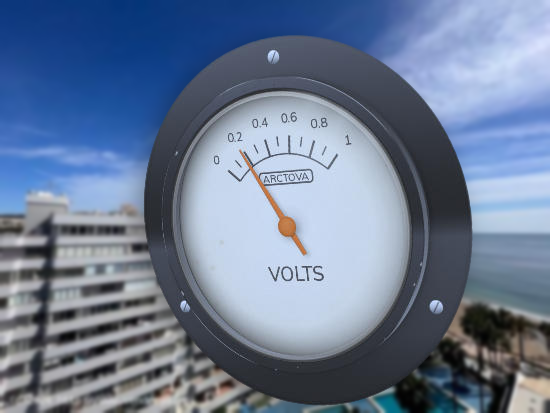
0.2 V
